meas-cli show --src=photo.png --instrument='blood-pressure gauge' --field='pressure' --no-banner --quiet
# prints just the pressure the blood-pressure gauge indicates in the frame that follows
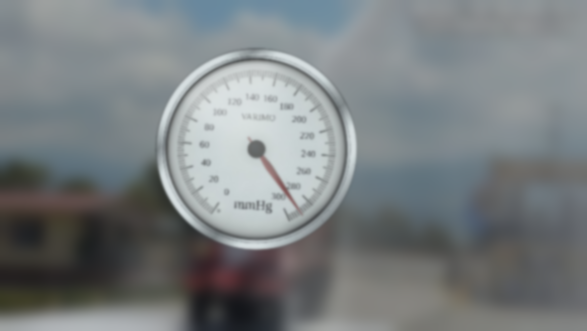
290 mmHg
